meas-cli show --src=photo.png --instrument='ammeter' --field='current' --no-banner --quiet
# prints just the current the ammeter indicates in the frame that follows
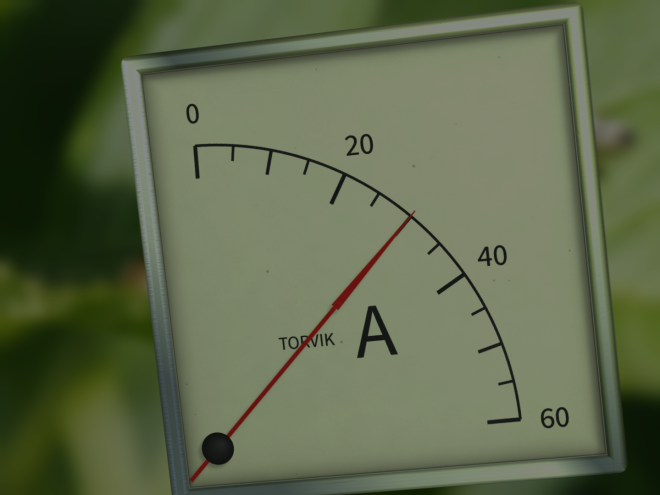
30 A
